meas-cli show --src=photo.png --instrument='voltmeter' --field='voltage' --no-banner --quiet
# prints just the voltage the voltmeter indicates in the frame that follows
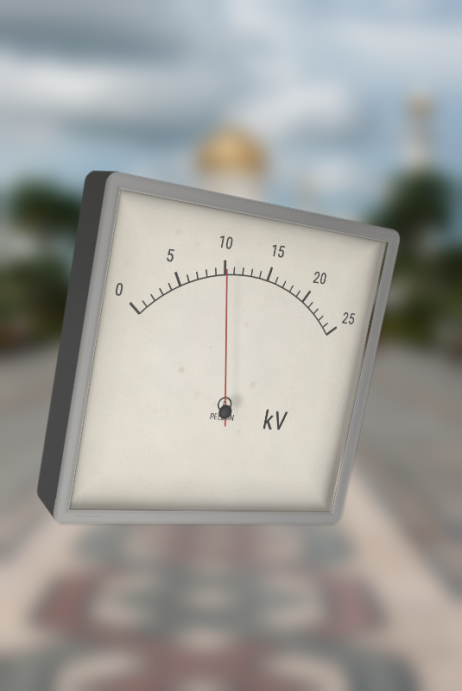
10 kV
